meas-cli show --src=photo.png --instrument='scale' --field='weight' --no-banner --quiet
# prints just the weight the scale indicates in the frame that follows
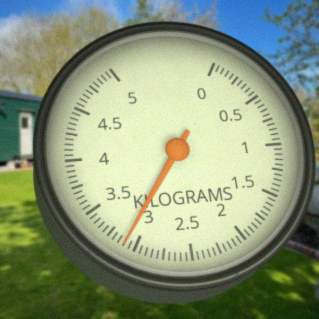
3.1 kg
